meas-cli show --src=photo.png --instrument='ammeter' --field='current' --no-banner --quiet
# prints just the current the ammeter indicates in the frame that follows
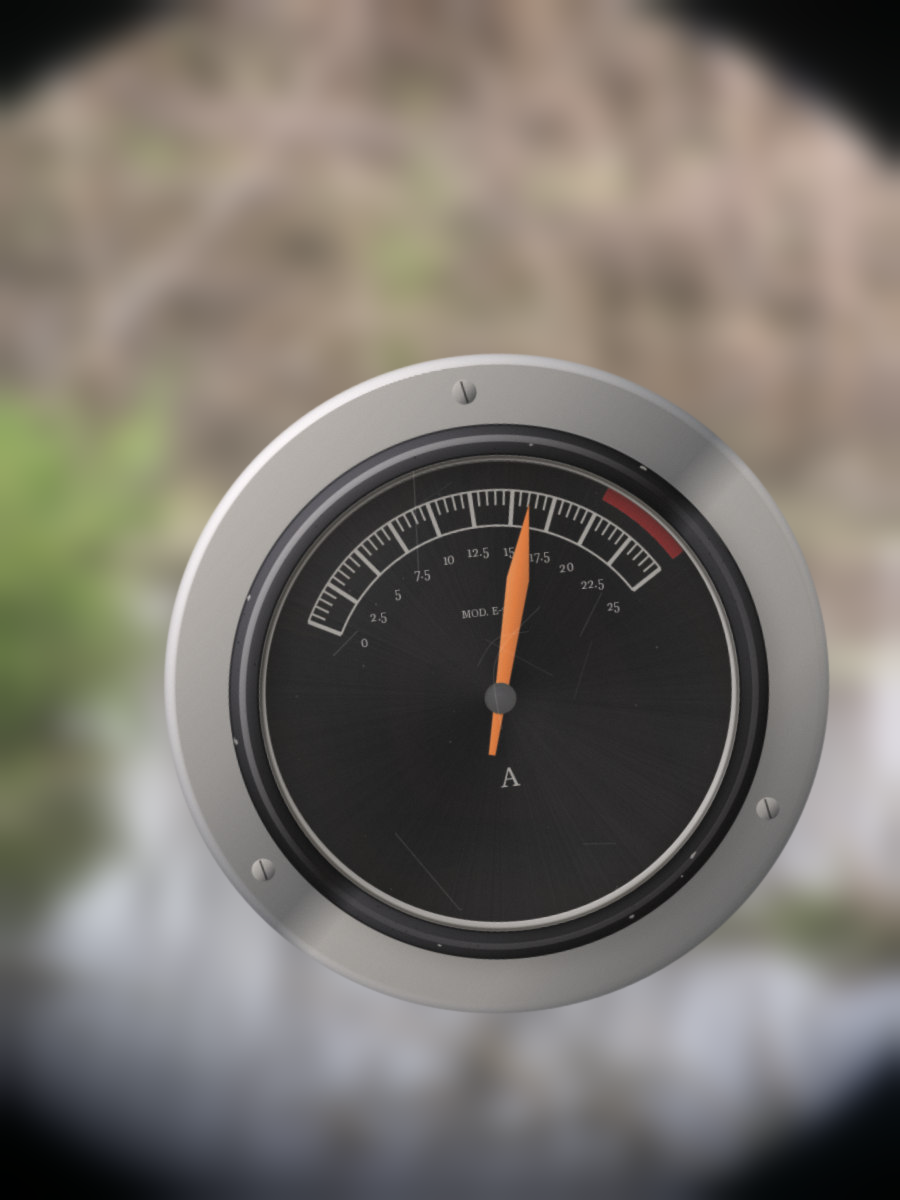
16 A
